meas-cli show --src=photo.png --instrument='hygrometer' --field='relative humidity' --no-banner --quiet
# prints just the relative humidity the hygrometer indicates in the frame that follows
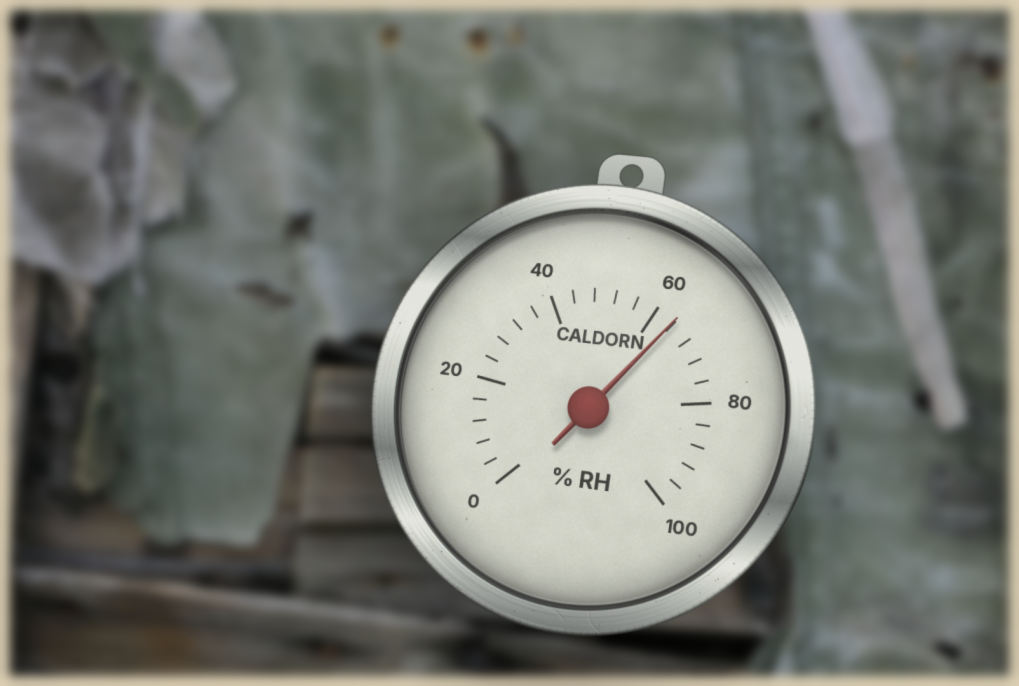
64 %
